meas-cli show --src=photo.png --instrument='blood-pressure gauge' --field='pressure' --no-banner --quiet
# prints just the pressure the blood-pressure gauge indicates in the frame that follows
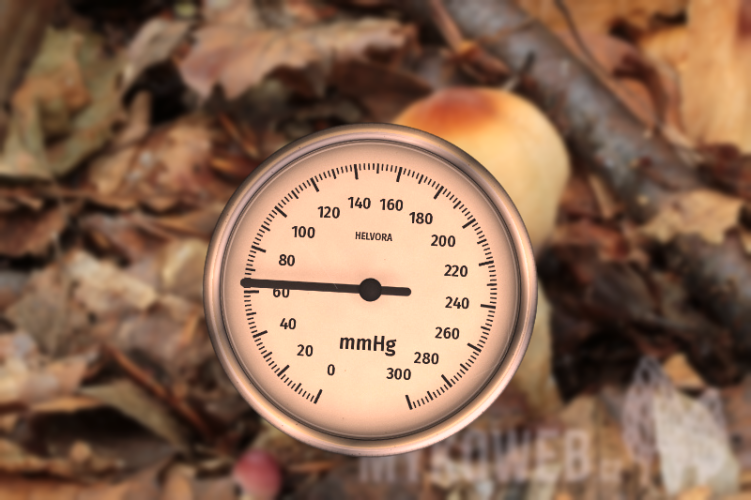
64 mmHg
